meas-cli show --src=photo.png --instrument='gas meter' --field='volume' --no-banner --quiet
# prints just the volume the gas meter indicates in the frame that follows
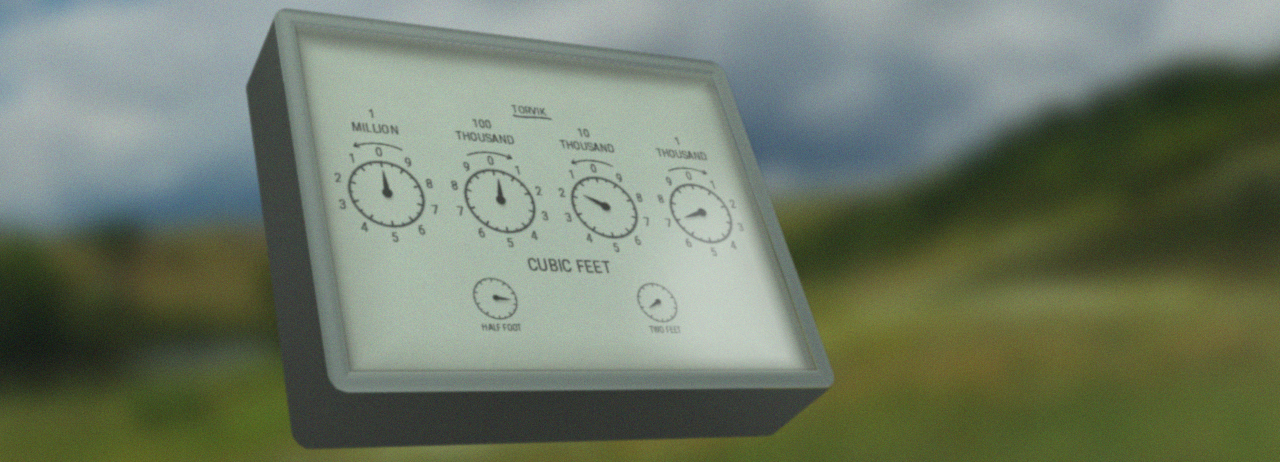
1700 ft³
